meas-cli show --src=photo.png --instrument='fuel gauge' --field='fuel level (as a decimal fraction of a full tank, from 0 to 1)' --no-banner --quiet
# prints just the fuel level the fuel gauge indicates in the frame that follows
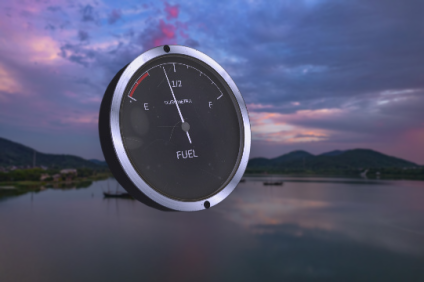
0.375
